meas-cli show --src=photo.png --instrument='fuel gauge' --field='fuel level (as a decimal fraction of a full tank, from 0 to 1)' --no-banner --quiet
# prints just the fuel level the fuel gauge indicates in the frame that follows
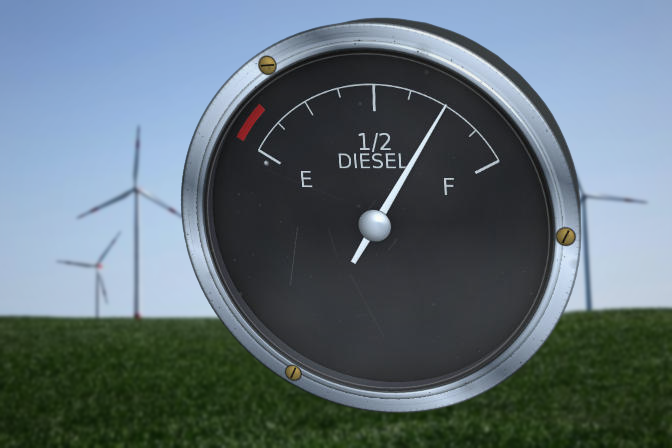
0.75
